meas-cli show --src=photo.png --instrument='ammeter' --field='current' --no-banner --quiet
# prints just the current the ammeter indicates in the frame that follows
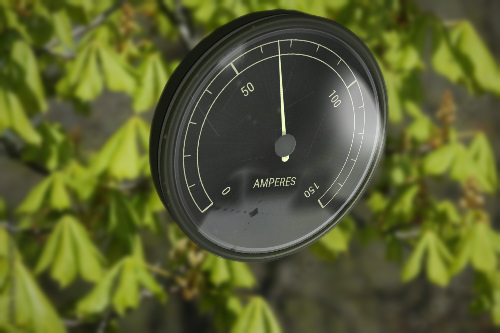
65 A
